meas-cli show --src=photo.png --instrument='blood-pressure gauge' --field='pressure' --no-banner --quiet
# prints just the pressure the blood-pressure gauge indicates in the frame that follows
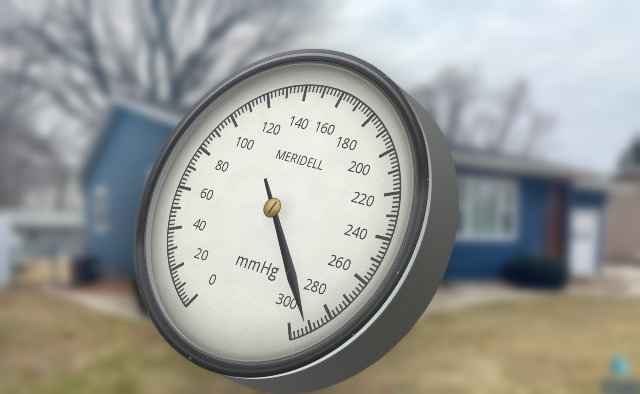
290 mmHg
